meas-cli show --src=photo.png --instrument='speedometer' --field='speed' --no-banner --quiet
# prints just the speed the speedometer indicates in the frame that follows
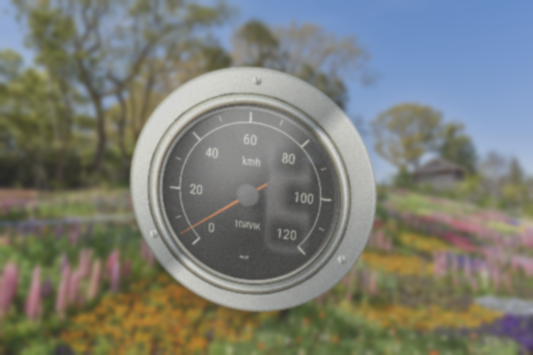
5 km/h
